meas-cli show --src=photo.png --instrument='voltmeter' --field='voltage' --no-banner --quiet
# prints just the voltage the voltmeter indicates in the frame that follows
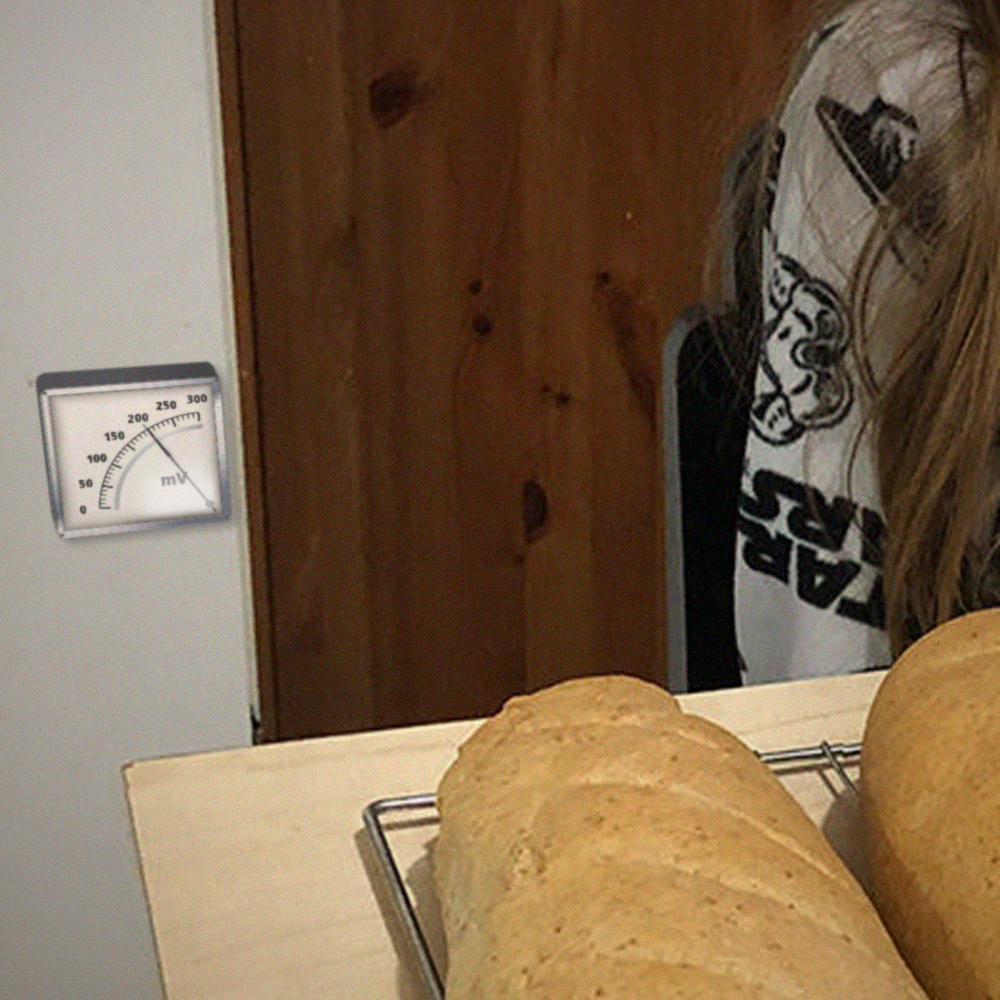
200 mV
